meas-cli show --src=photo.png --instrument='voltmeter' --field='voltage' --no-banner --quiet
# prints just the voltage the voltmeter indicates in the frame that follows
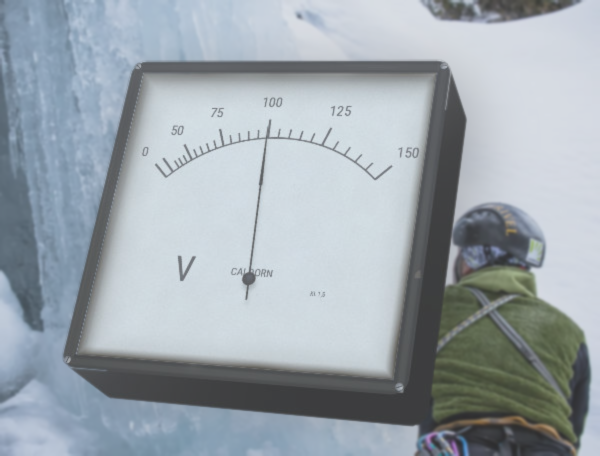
100 V
